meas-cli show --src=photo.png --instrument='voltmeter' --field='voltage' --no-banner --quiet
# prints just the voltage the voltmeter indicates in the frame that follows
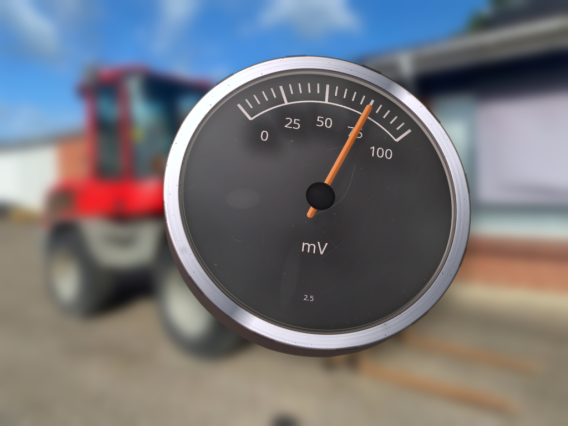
75 mV
